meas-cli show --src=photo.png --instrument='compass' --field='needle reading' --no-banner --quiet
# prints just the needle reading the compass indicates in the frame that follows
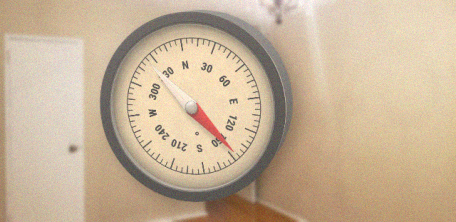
145 °
